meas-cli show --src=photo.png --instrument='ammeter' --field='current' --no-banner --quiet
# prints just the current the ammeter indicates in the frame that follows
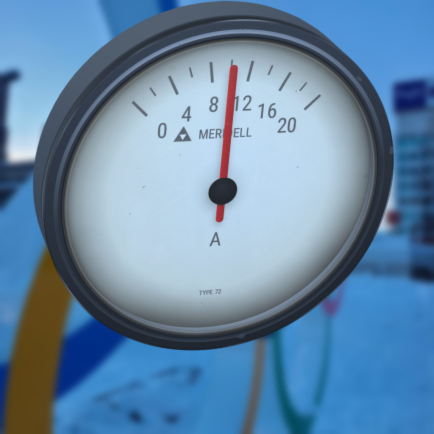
10 A
